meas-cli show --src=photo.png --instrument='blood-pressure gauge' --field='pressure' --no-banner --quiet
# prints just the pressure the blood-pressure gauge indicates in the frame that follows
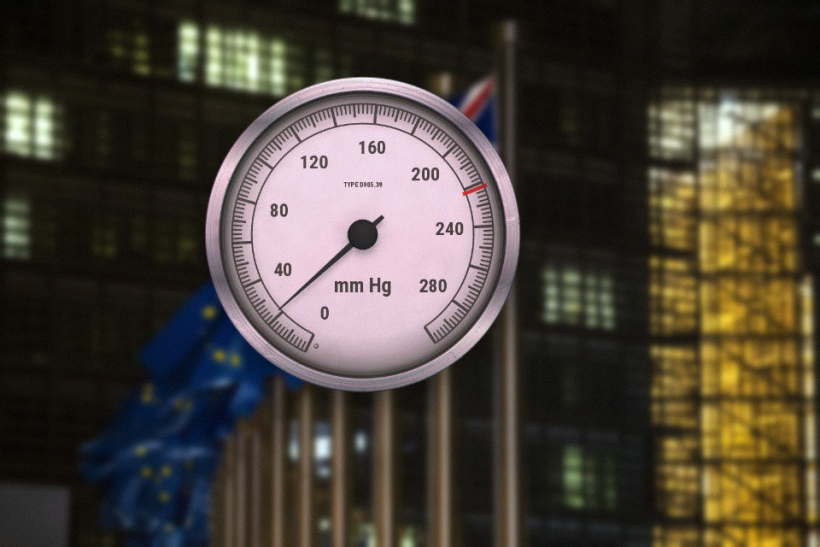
22 mmHg
